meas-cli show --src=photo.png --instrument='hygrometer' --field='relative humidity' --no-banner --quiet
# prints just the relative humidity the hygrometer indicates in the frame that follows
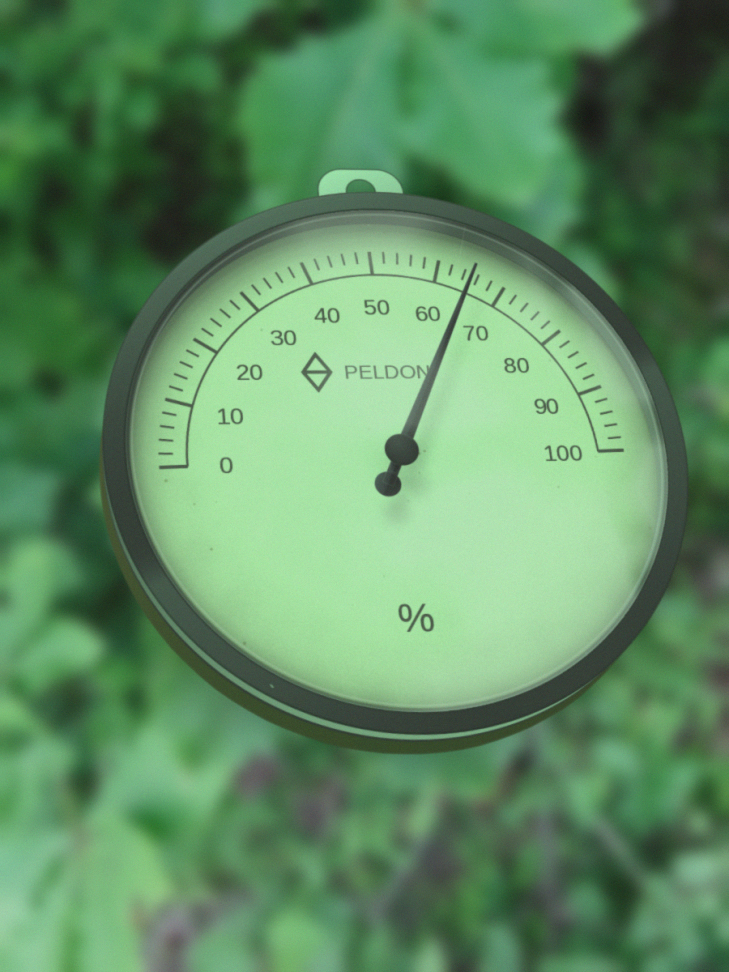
65 %
